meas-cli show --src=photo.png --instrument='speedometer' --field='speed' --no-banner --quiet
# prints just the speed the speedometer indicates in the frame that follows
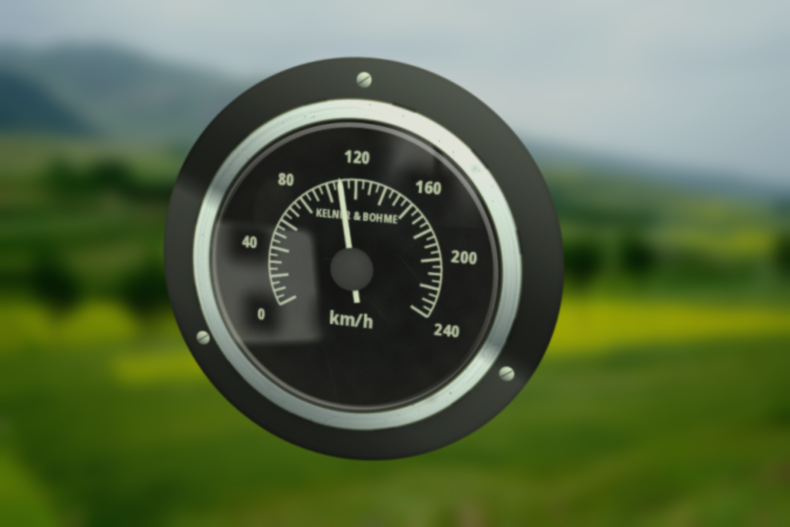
110 km/h
